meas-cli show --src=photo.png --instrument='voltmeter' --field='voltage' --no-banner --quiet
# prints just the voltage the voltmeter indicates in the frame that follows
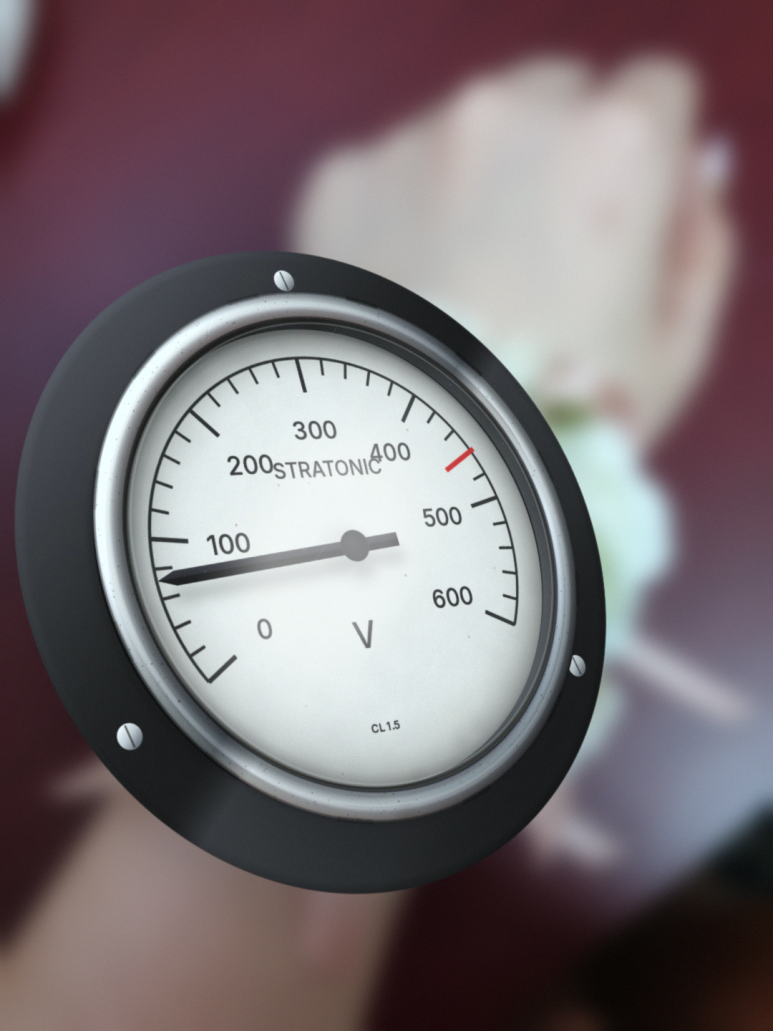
70 V
